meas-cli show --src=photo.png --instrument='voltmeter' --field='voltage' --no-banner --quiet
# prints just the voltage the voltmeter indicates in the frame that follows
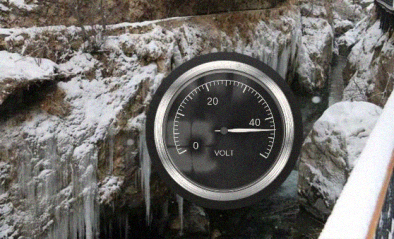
43 V
